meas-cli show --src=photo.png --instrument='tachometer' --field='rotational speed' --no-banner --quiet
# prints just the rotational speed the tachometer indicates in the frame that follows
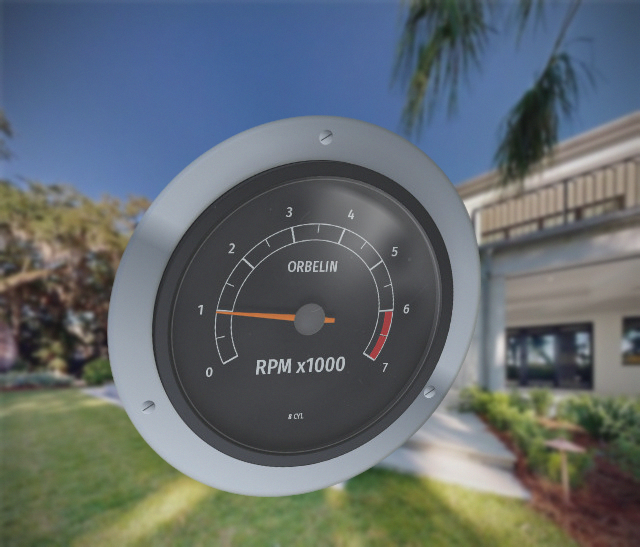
1000 rpm
